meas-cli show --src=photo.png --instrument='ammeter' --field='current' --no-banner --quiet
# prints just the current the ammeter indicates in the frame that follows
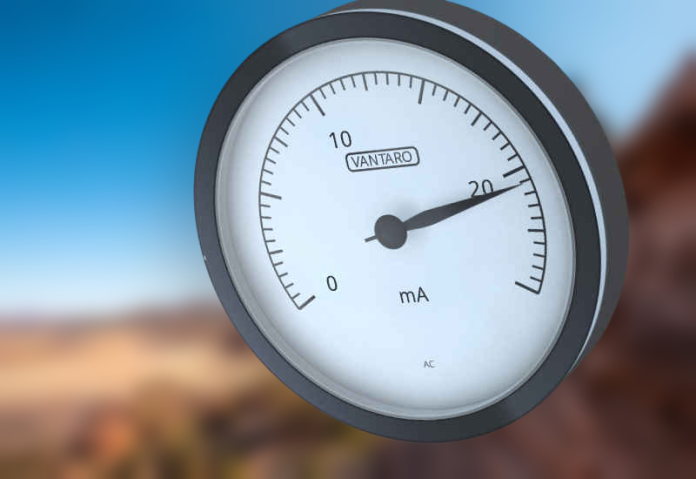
20.5 mA
